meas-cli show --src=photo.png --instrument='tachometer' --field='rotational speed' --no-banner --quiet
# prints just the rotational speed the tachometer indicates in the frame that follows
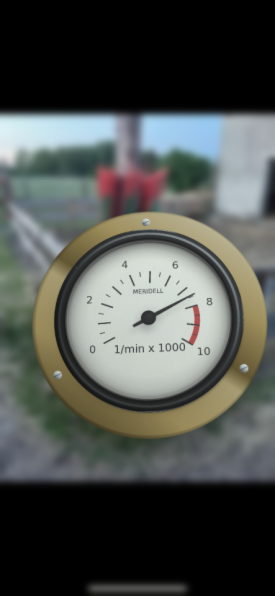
7500 rpm
